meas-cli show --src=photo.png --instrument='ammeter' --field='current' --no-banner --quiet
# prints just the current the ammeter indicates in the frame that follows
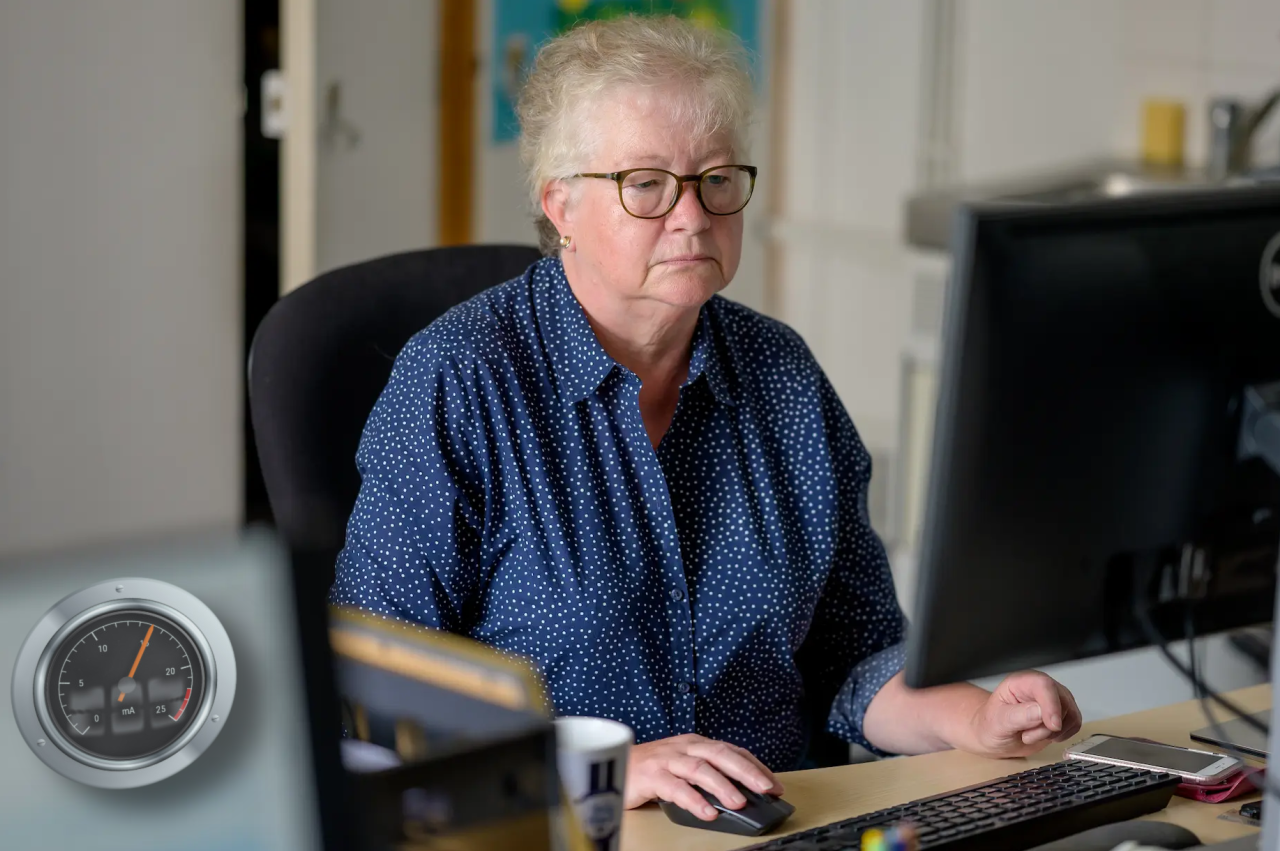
15 mA
